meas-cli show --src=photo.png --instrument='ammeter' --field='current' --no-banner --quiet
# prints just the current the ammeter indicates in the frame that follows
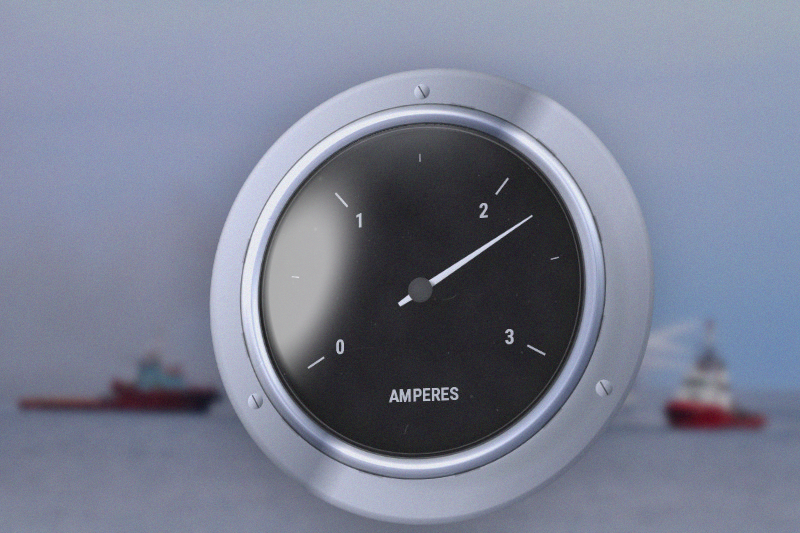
2.25 A
